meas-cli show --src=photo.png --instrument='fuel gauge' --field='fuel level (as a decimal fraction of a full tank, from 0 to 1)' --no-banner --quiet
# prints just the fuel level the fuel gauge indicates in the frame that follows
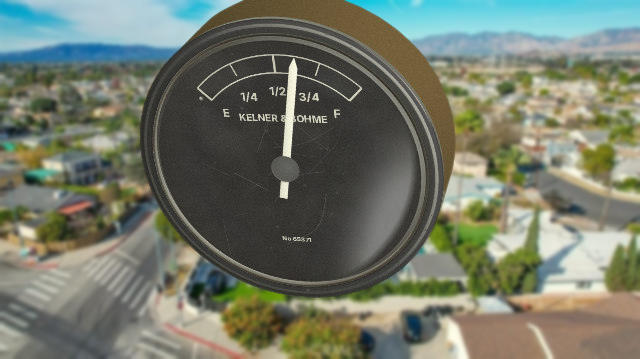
0.625
